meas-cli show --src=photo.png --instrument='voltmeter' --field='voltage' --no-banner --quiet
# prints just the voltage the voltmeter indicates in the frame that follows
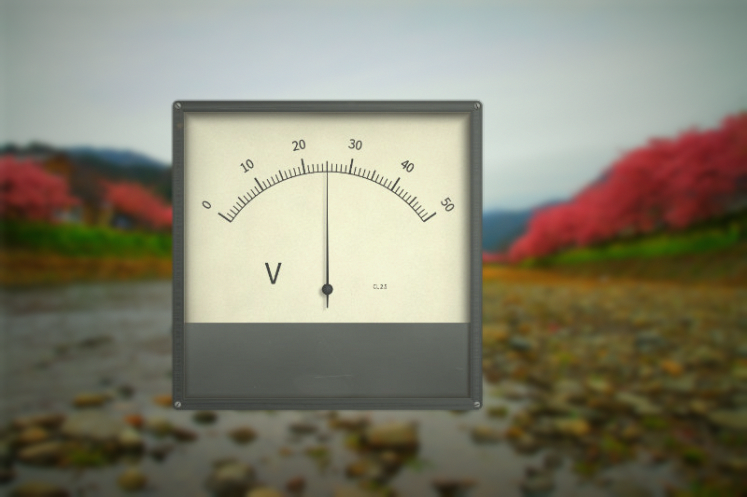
25 V
